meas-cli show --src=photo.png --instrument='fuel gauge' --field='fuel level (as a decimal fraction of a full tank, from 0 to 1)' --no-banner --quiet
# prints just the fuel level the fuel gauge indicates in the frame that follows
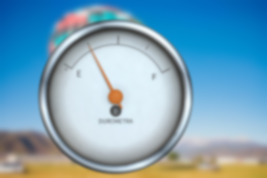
0.25
